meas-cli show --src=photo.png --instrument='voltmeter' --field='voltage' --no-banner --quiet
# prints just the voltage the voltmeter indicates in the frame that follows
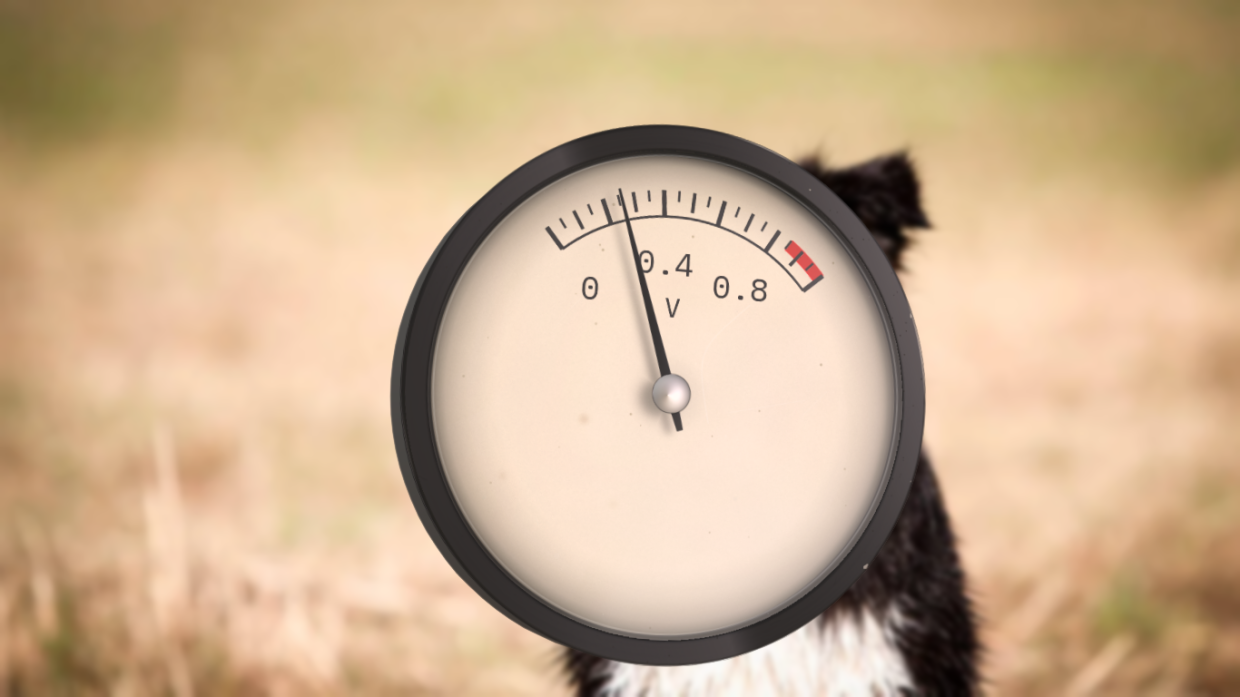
0.25 V
